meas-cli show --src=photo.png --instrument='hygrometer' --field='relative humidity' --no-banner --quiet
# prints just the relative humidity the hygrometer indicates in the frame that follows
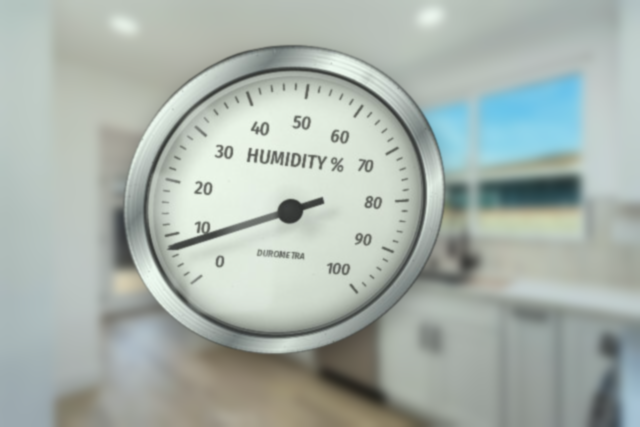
8 %
